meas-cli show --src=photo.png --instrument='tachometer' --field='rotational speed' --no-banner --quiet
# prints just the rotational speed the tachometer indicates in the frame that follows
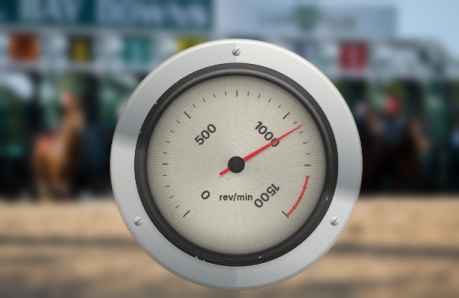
1075 rpm
